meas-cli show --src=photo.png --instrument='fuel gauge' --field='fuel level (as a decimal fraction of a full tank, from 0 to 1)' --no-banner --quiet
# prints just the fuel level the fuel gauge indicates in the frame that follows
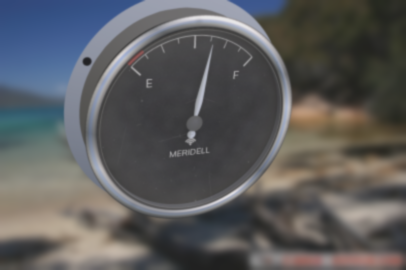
0.625
